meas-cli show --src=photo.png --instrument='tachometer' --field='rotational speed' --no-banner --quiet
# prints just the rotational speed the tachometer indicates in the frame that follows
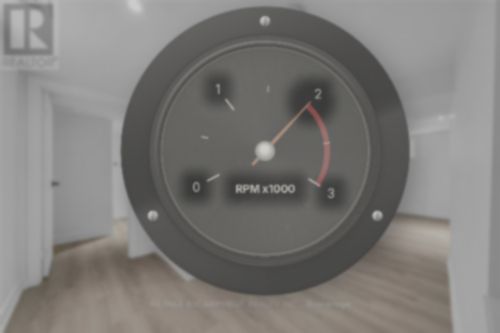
2000 rpm
